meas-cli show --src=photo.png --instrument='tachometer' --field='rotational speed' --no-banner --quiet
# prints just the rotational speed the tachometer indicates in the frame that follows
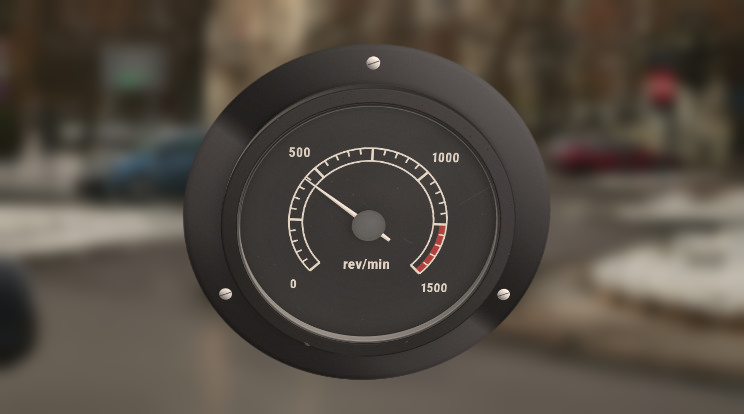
450 rpm
